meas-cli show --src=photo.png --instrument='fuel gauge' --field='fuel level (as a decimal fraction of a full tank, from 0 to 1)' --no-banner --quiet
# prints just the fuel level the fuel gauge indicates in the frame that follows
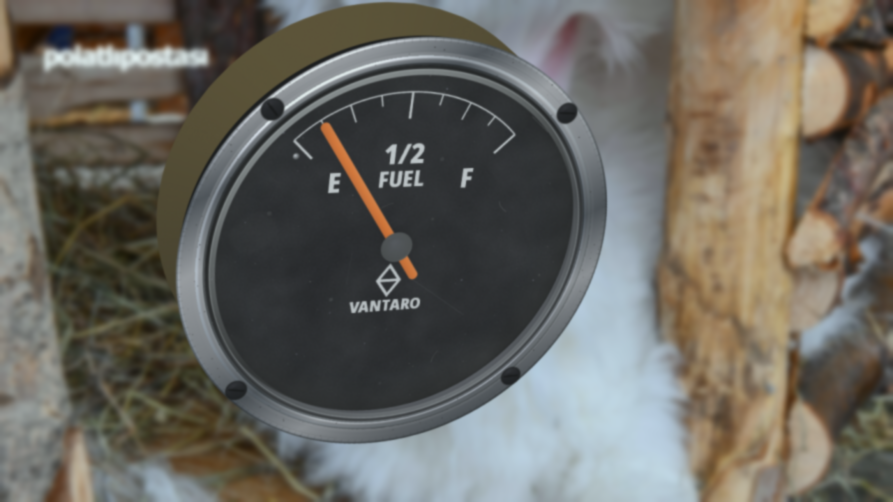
0.125
